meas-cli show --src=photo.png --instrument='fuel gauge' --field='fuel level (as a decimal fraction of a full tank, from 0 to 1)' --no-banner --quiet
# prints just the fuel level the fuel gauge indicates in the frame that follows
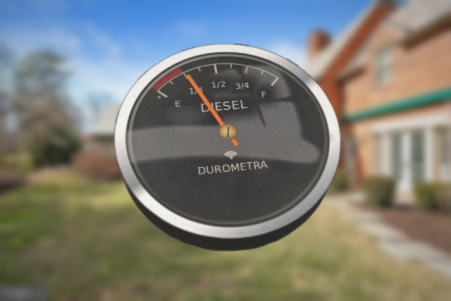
0.25
